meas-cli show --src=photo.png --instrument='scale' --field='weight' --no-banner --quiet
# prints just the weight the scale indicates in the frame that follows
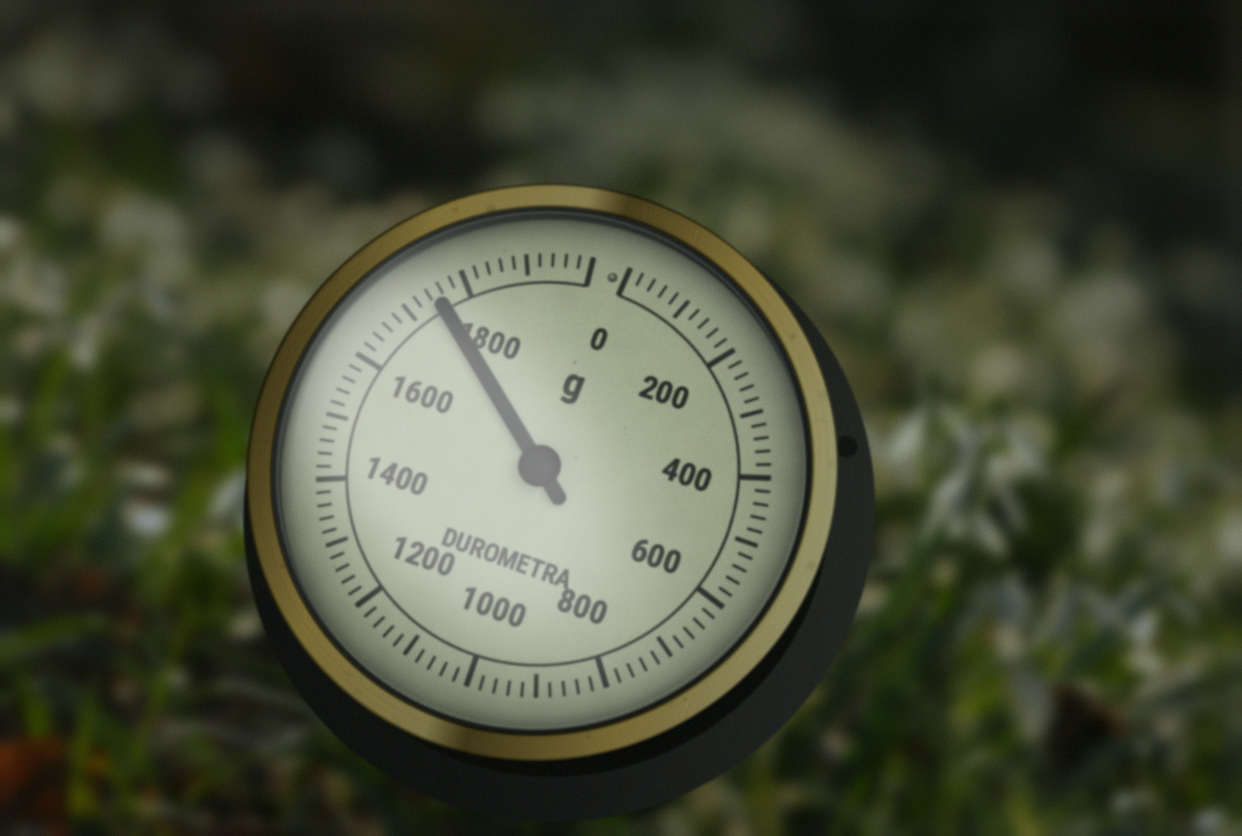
1750 g
